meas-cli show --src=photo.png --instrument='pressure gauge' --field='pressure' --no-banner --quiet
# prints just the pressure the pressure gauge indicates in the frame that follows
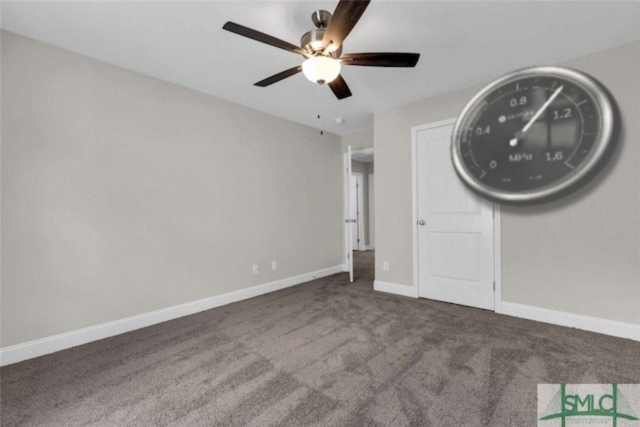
1.05 MPa
